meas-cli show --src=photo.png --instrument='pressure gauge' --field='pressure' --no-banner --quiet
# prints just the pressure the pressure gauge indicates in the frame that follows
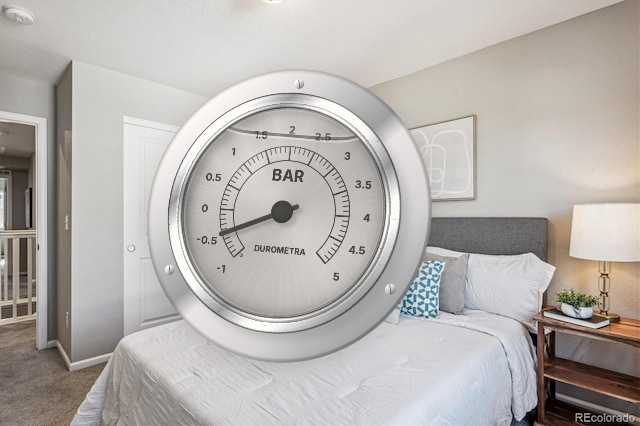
-0.5 bar
